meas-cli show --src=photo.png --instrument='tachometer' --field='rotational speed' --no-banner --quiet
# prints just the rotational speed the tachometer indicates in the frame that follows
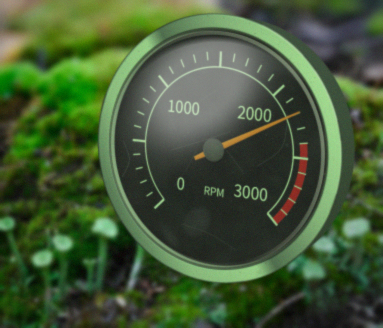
2200 rpm
